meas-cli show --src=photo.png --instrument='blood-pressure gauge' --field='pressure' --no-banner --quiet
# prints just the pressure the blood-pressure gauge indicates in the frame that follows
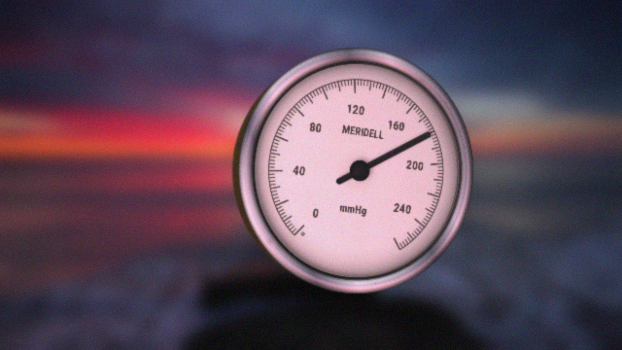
180 mmHg
